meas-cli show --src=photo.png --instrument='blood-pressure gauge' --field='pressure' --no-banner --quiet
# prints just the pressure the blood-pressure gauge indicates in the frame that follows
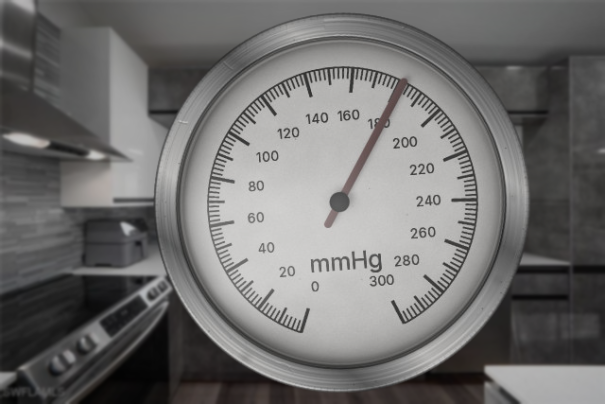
182 mmHg
